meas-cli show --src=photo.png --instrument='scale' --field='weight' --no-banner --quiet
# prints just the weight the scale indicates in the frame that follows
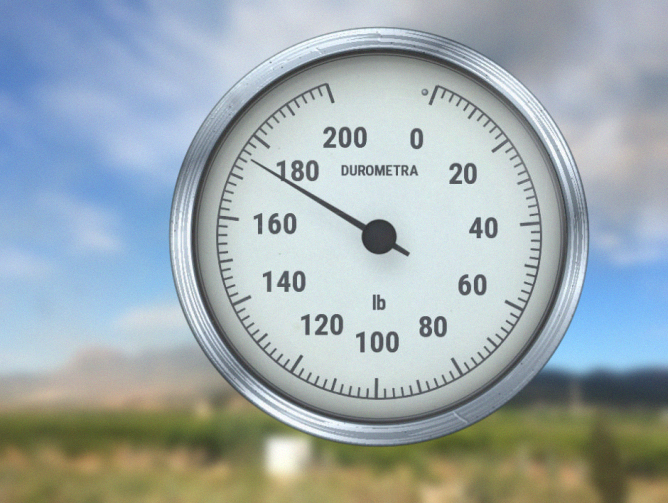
175 lb
